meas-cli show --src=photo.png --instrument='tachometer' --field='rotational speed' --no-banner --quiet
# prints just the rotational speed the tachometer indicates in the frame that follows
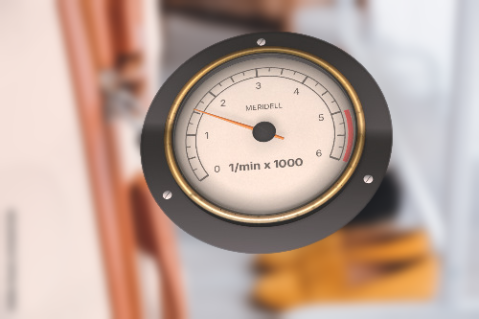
1500 rpm
